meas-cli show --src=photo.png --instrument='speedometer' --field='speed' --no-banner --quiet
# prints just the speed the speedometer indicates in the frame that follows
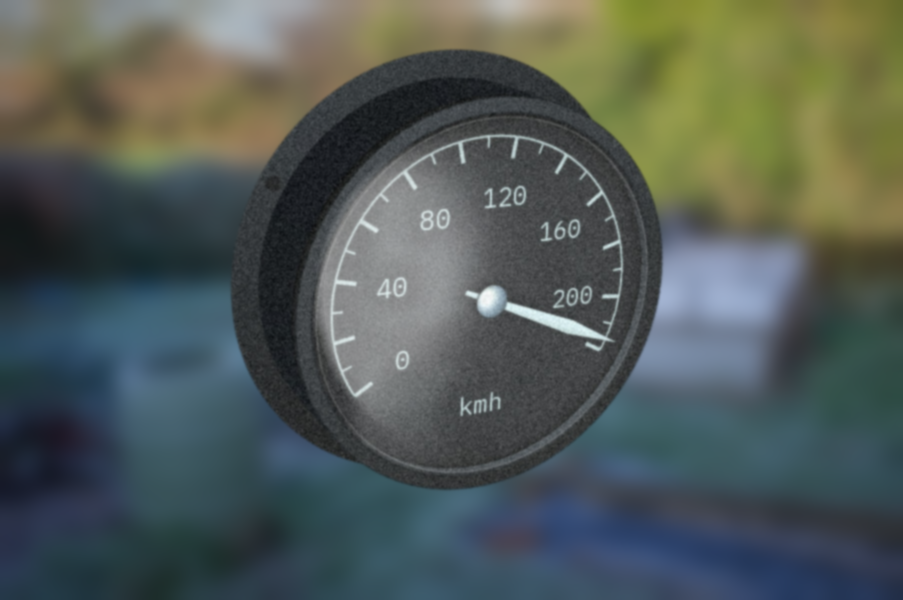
215 km/h
